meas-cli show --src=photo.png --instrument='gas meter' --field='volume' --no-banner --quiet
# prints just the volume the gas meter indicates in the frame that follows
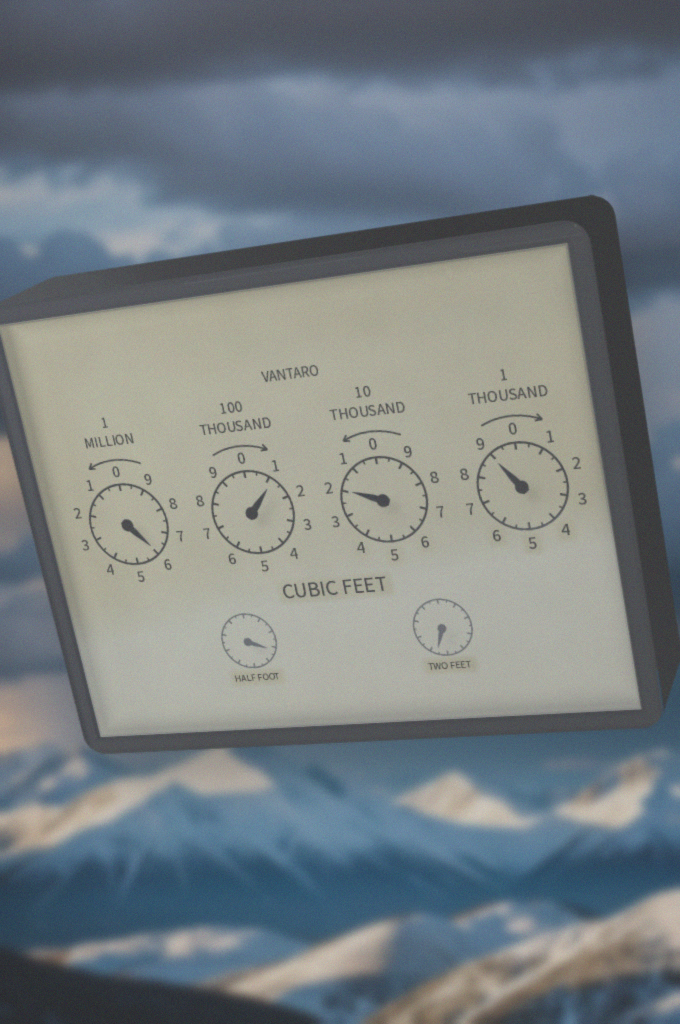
611900 ft³
